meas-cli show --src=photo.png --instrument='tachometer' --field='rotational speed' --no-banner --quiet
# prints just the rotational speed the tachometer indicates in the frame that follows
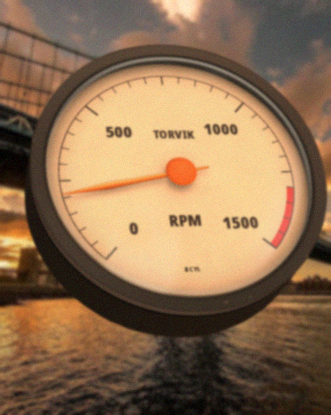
200 rpm
